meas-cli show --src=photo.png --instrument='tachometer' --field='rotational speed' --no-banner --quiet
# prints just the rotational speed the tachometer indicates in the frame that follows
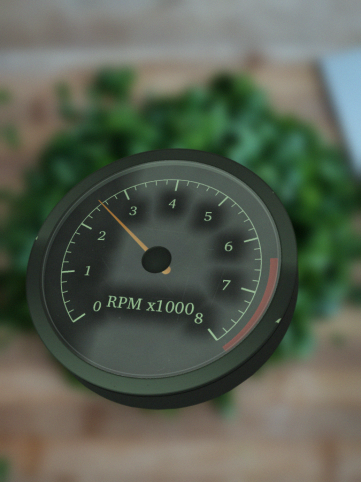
2500 rpm
